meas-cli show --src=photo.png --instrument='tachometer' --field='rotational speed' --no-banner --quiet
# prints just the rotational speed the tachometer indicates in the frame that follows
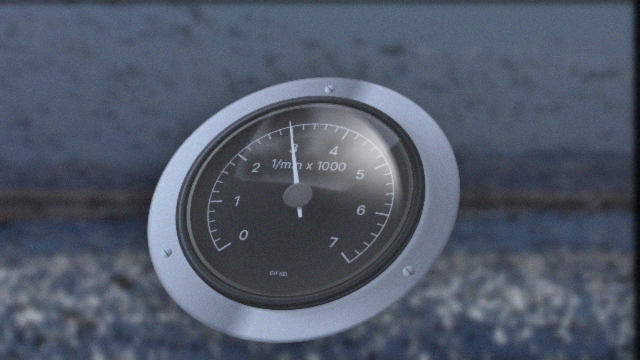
3000 rpm
